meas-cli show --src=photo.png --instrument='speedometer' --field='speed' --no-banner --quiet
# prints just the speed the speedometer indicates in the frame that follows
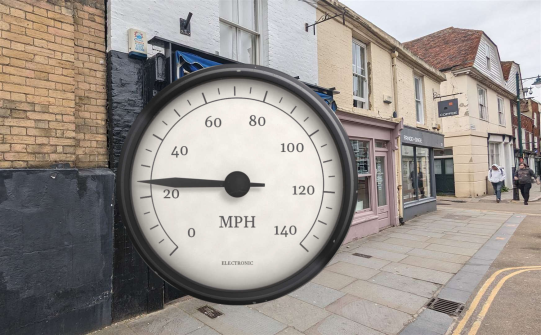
25 mph
